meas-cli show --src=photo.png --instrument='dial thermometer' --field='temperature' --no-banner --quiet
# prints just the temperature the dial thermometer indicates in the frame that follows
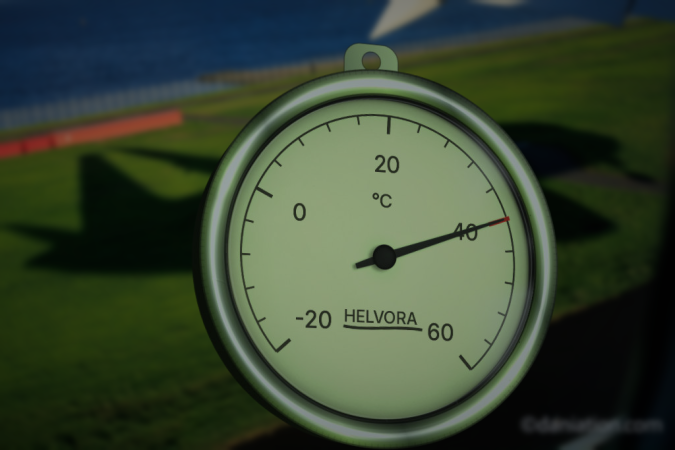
40 °C
